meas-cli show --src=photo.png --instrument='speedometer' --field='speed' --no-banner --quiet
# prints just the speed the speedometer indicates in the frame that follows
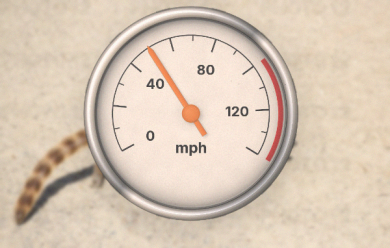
50 mph
